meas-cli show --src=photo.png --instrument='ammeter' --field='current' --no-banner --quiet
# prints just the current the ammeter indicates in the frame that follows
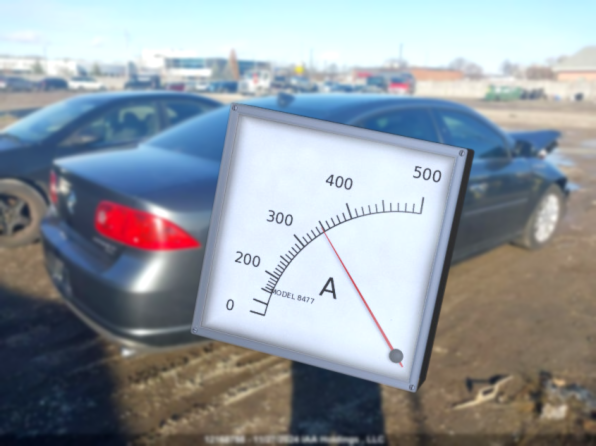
350 A
